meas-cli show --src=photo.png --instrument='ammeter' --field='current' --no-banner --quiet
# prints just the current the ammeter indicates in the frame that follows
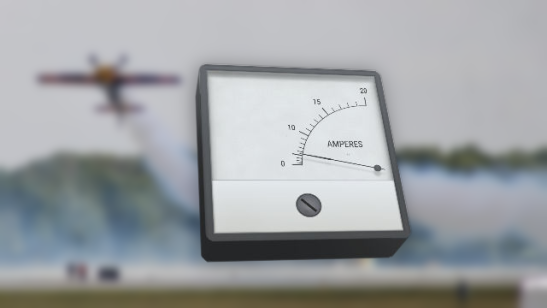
5 A
